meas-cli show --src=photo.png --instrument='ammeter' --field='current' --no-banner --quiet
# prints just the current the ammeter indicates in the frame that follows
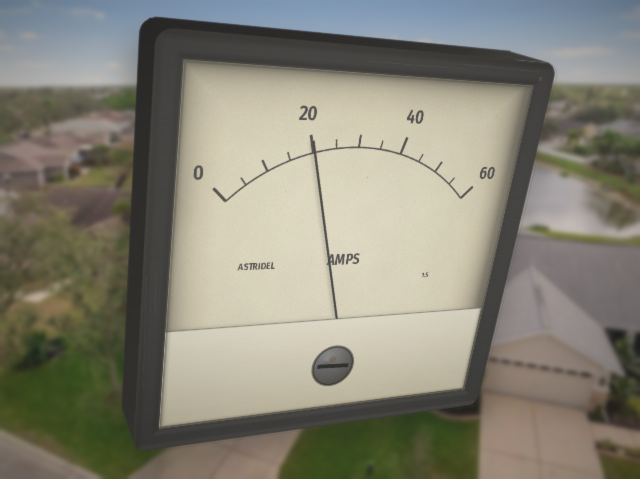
20 A
